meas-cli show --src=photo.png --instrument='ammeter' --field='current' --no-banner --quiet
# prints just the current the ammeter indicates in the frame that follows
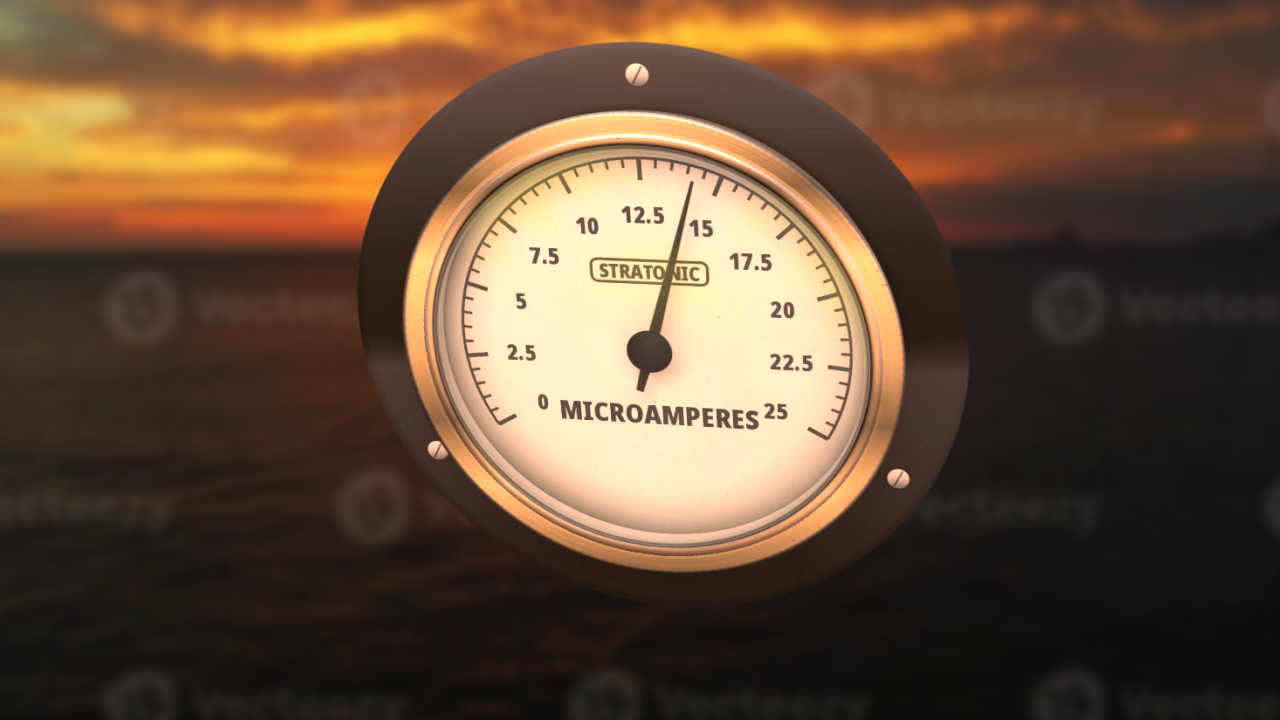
14.25 µA
